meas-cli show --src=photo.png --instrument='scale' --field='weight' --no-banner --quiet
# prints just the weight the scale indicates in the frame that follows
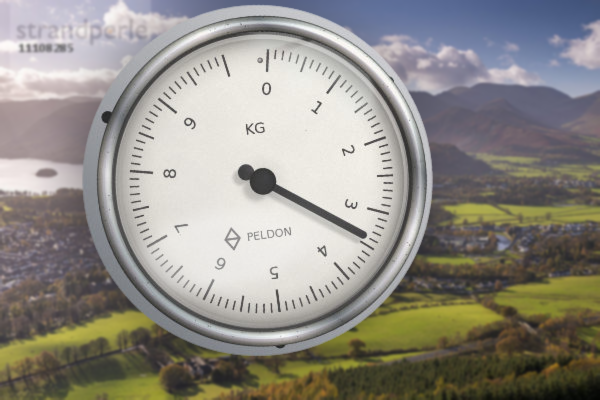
3.4 kg
